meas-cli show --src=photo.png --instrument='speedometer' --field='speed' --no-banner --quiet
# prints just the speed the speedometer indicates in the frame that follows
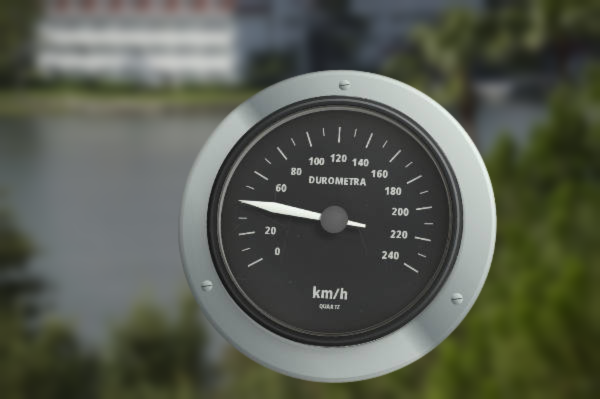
40 km/h
